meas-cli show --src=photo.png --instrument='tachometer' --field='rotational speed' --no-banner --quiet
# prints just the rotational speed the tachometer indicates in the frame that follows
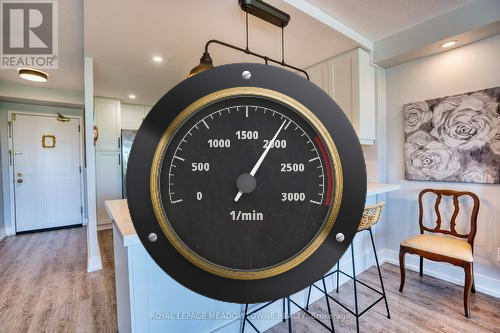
1950 rpm
